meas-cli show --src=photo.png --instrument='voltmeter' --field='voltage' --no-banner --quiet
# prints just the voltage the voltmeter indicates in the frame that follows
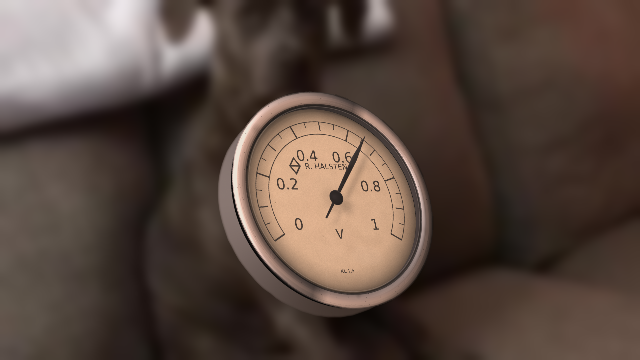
0.65 V
